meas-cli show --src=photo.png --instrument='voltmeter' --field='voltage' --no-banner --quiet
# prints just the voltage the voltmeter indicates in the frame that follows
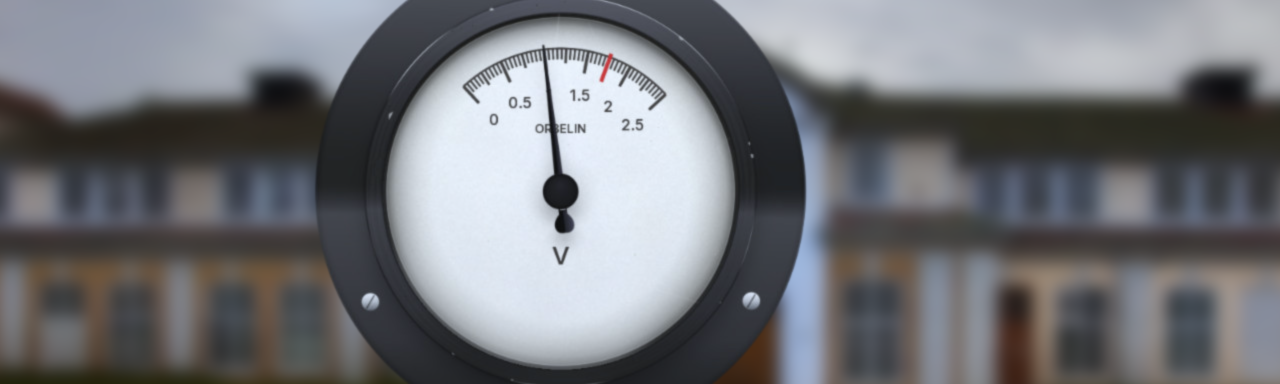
1 V
